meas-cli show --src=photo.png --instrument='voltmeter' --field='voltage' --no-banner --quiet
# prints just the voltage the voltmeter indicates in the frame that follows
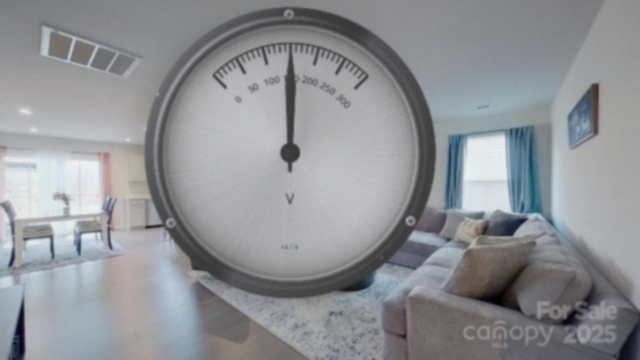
150 V
